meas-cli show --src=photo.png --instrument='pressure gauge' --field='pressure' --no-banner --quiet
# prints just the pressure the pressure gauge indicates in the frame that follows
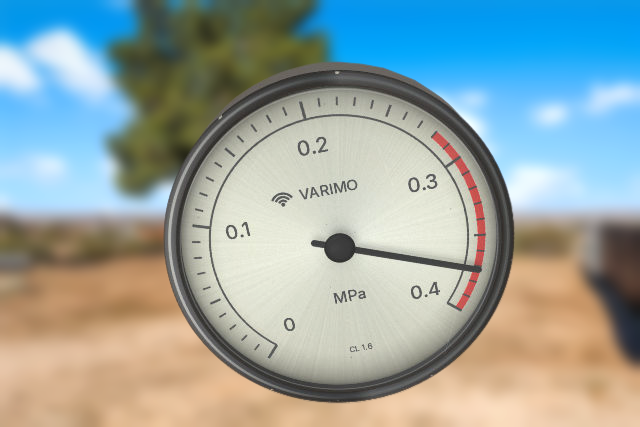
0.37 MPa
